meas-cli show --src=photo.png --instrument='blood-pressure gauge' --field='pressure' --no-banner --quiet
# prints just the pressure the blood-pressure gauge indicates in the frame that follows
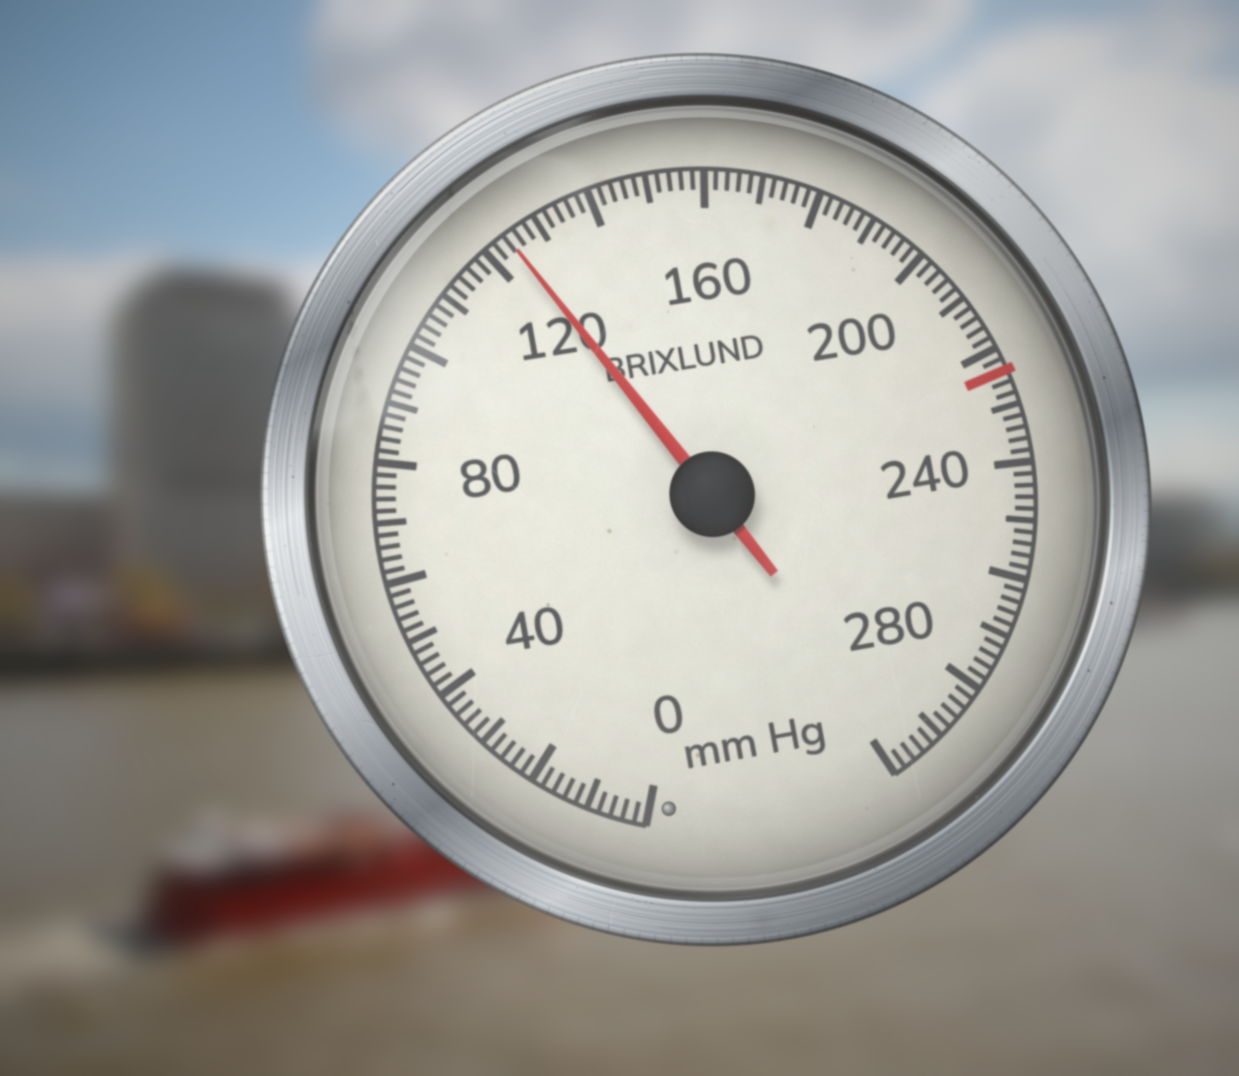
124 mmHg
